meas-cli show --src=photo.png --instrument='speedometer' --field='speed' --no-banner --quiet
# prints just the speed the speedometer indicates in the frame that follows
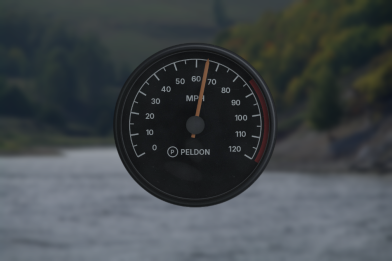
65 mph
